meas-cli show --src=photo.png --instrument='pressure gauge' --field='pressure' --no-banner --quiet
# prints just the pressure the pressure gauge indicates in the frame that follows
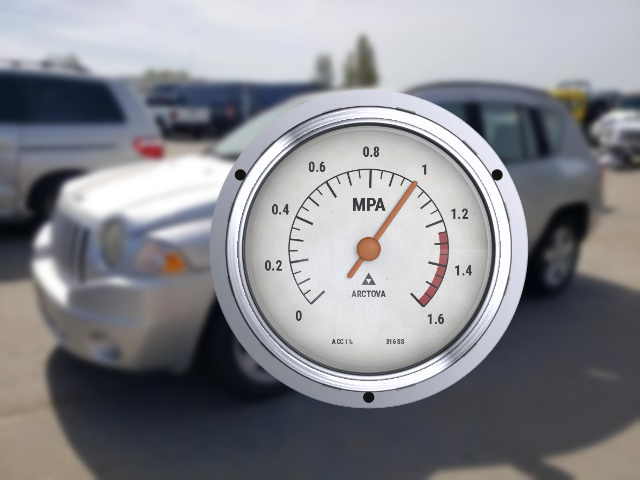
1 MPa
